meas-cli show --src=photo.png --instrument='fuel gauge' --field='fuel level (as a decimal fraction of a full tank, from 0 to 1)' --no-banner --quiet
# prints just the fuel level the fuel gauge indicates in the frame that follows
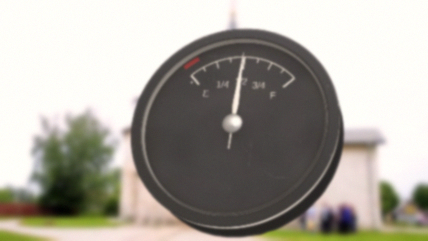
0.5
